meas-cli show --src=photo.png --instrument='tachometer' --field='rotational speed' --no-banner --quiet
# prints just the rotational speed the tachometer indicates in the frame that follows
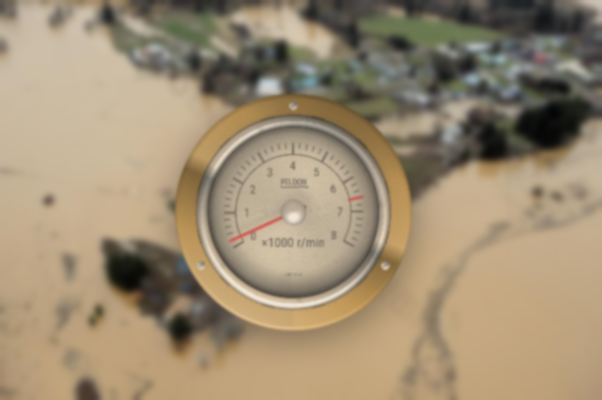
200 rpm
